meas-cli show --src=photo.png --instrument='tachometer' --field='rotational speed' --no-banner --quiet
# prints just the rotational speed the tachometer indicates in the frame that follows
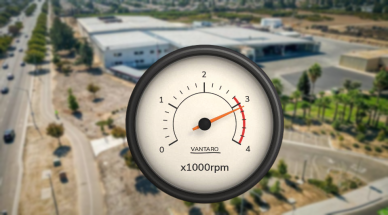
3100 rpm
